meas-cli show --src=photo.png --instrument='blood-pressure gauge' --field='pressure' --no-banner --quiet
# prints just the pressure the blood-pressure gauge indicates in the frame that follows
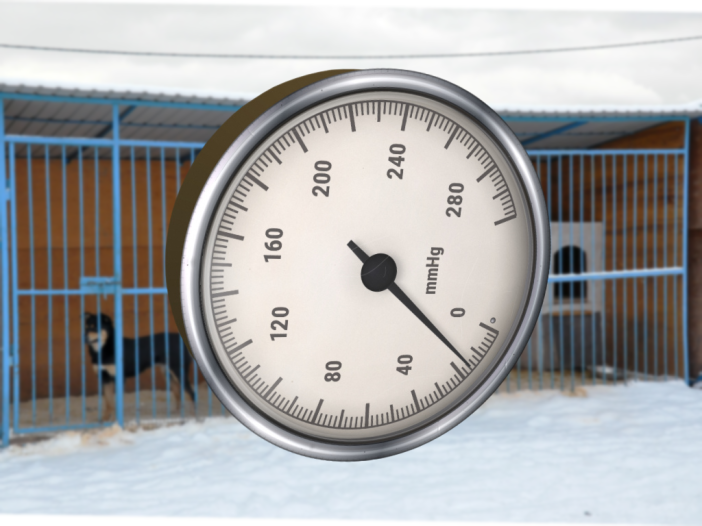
16 mmHg
